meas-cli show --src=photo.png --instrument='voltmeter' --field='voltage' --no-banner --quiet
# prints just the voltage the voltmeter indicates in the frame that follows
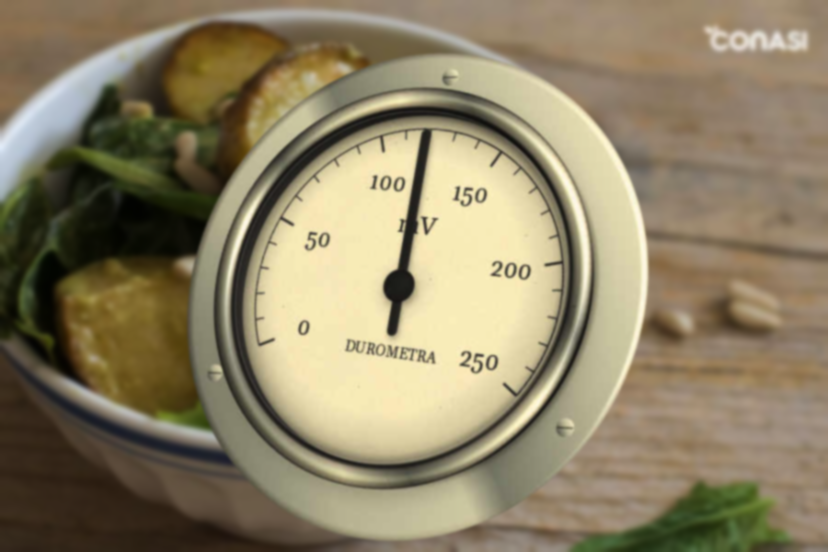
120 mV
